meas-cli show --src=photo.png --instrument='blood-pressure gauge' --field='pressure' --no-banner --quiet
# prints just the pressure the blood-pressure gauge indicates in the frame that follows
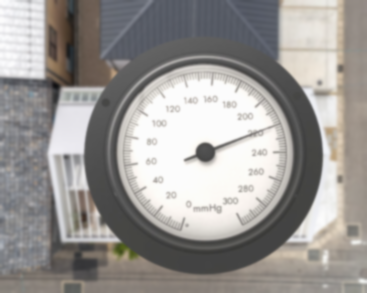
220 mmHg
